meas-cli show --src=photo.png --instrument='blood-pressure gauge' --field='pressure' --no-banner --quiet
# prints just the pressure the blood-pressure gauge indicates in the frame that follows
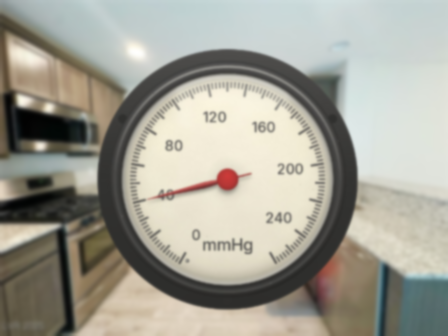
40 mmHg
